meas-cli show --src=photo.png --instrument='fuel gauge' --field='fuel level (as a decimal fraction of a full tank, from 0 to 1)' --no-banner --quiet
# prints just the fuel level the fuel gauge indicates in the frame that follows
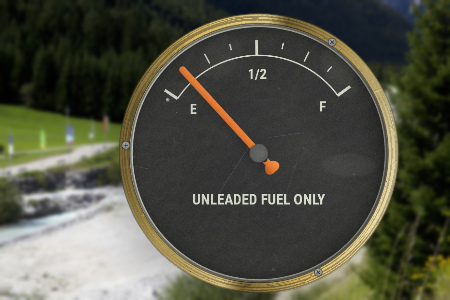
0.125
